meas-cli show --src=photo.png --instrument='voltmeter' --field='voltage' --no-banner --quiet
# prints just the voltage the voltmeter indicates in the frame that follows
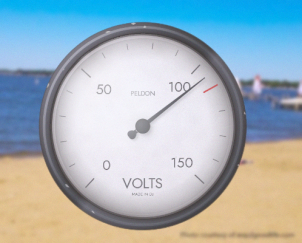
105 V
